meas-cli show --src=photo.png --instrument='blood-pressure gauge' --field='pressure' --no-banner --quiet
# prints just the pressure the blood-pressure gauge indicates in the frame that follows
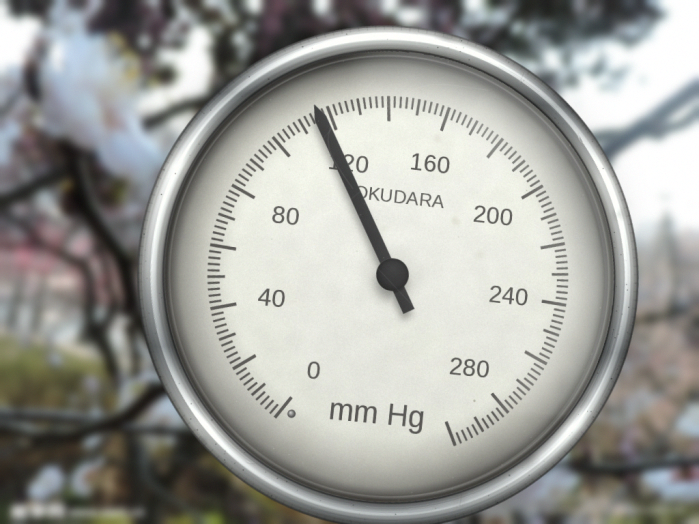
116 mmHg
